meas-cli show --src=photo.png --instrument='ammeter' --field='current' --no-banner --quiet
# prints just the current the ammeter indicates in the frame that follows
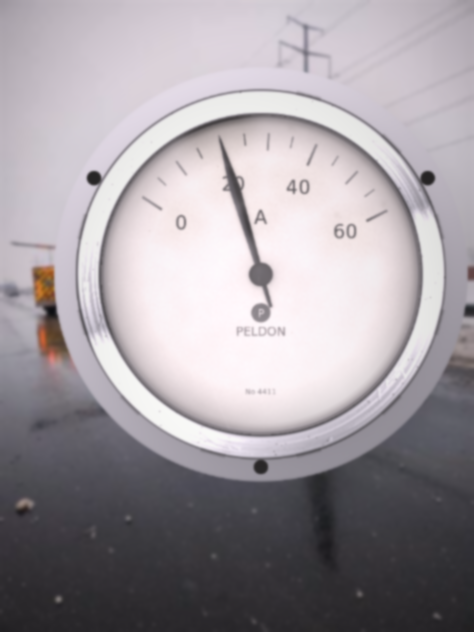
20 A
